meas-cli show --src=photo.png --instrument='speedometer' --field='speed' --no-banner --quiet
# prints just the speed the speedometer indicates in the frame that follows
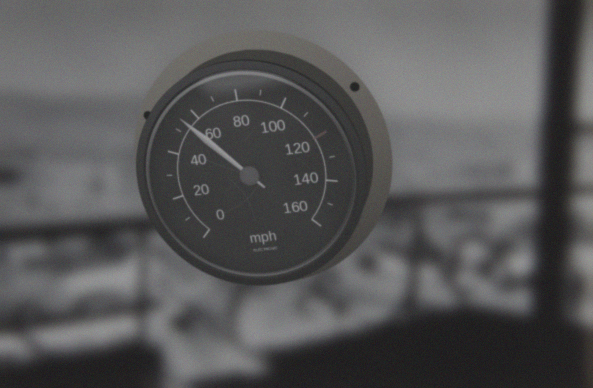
55 mph
